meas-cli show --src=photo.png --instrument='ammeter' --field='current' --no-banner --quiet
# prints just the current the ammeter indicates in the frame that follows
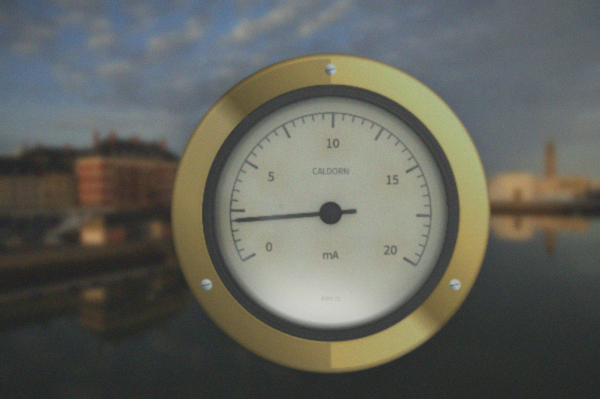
2 mA
